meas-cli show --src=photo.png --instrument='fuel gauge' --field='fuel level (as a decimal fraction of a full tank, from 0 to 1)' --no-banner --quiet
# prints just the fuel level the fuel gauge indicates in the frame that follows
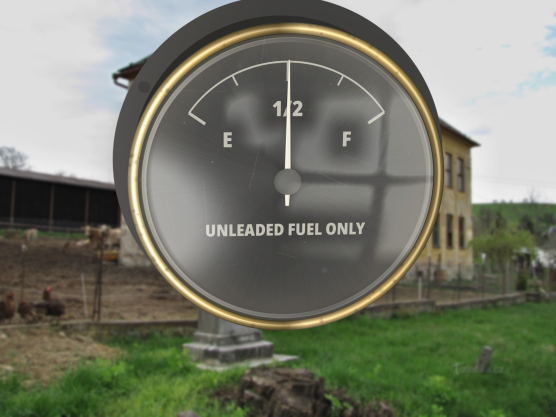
0.5
